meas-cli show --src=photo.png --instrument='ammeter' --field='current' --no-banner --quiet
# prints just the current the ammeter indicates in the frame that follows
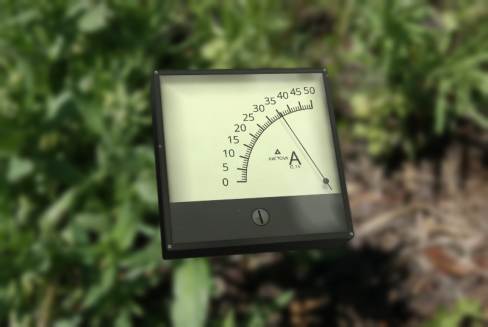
35 A
